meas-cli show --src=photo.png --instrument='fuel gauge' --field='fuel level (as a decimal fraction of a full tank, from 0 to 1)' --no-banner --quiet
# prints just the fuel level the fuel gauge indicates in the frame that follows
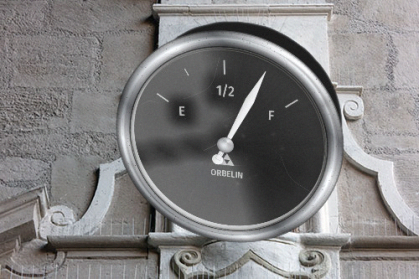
0.75
